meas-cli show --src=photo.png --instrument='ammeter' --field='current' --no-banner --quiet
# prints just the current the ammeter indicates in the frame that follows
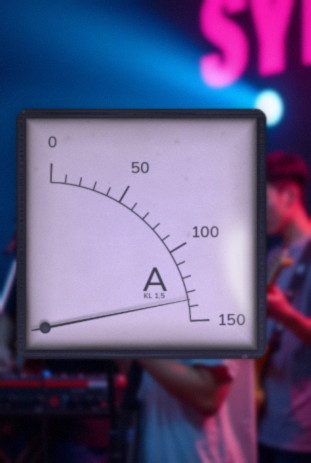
135 A
